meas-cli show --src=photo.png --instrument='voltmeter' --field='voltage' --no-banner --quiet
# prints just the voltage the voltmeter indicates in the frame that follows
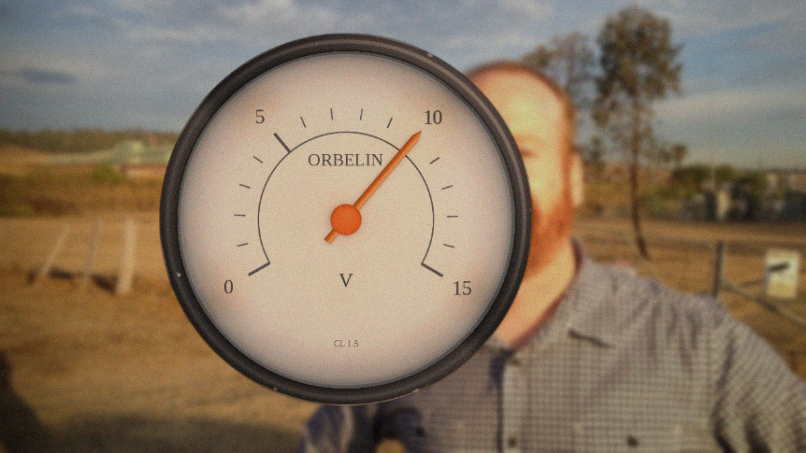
10 V
